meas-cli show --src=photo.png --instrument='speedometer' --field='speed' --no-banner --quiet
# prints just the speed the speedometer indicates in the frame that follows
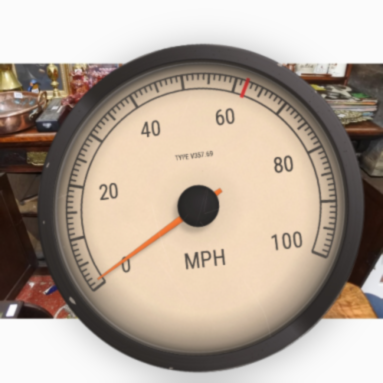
1 mph
